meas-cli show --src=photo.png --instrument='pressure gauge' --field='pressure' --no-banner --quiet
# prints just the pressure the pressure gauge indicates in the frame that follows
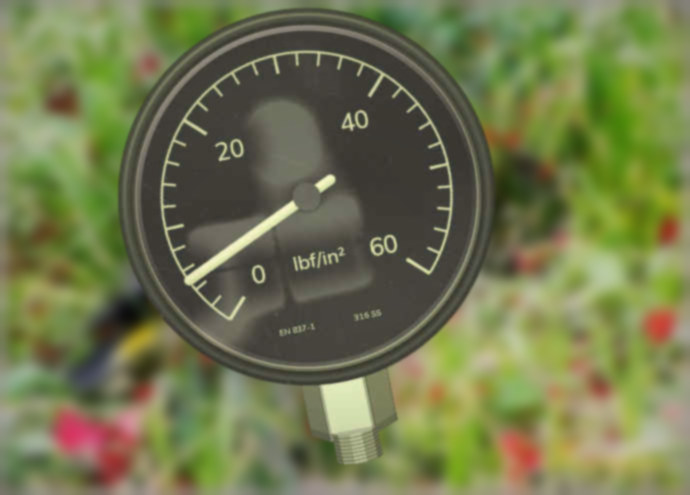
5 psi
